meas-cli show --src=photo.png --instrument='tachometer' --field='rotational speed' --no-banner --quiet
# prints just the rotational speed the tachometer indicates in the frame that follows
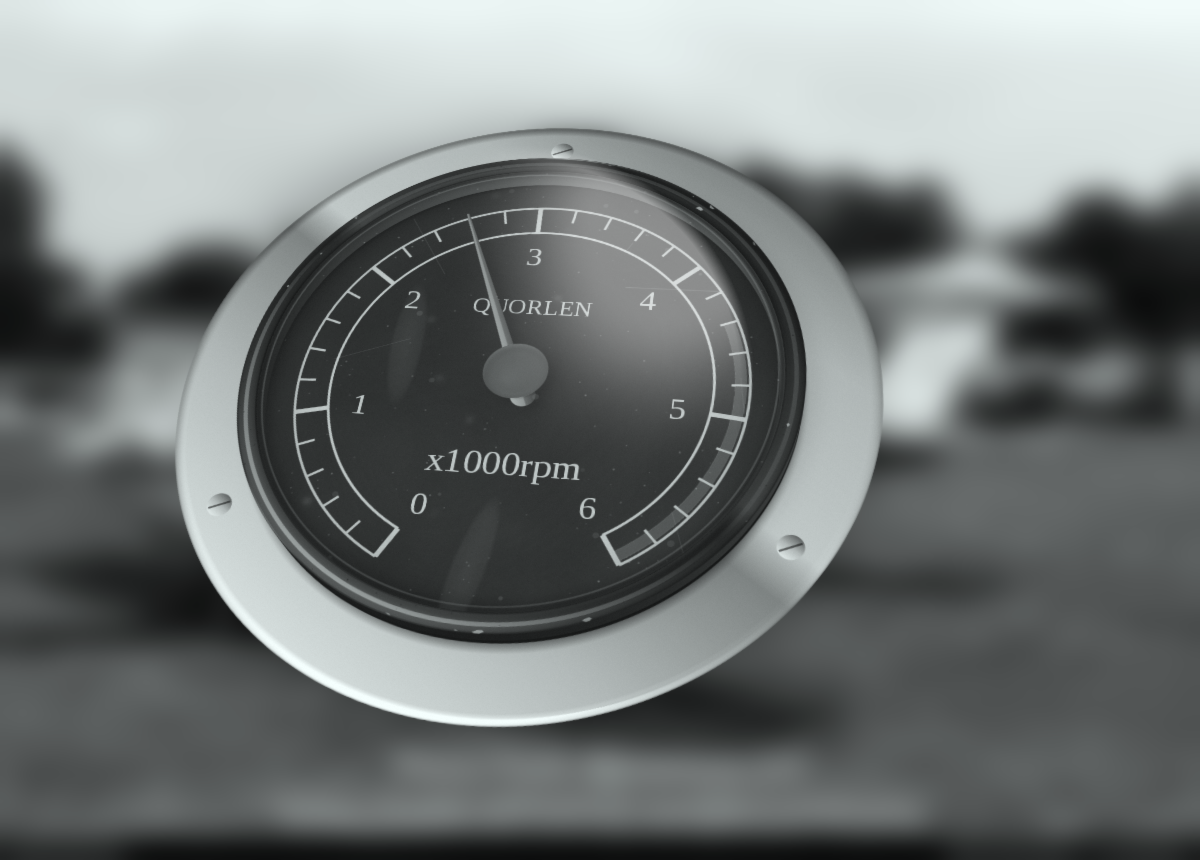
2600 rpm
